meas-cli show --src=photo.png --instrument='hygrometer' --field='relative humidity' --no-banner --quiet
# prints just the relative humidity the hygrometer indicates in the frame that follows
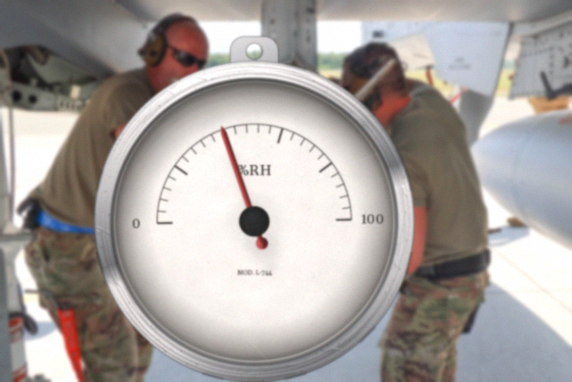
40 %
